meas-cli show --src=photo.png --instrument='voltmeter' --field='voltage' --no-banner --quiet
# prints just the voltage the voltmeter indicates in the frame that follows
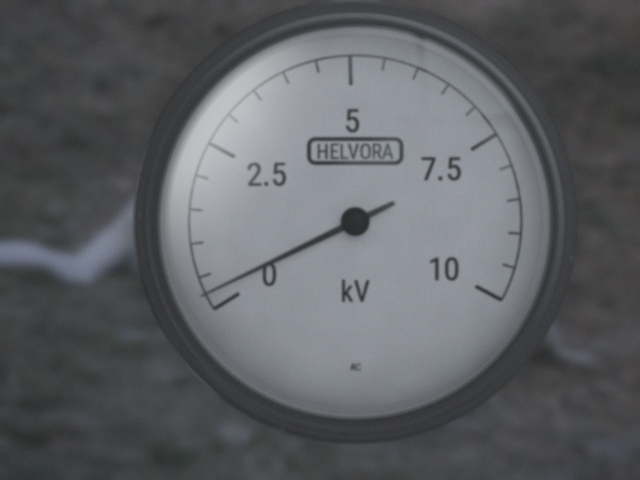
0.25 kV
